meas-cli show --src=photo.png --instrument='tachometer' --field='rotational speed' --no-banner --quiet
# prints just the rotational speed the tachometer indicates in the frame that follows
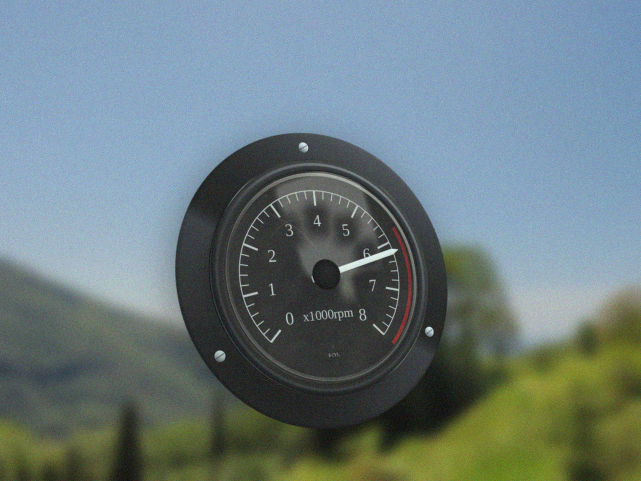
6200 rpm
